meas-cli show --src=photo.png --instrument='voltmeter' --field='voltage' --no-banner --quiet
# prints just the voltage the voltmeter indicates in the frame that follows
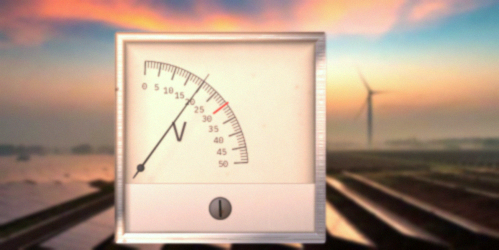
20 V
